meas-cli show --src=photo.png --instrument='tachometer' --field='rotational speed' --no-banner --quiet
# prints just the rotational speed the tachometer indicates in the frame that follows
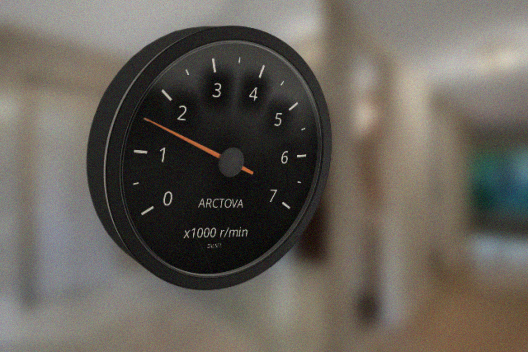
1500 rpm
